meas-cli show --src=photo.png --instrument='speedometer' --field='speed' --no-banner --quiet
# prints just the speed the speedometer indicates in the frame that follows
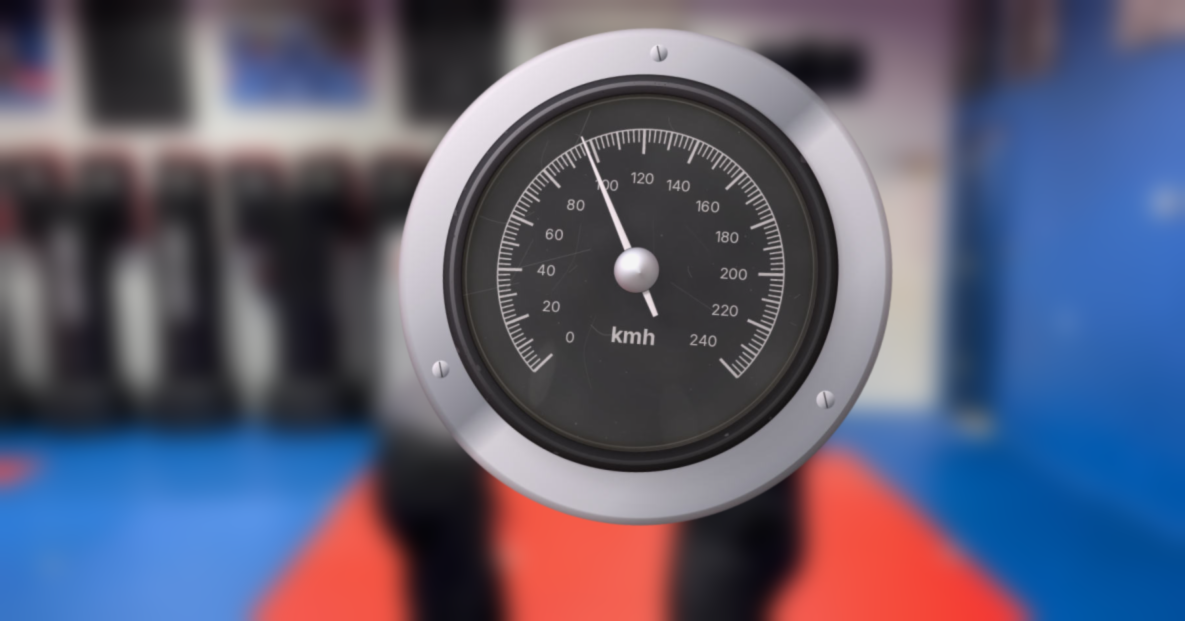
98 km/h
